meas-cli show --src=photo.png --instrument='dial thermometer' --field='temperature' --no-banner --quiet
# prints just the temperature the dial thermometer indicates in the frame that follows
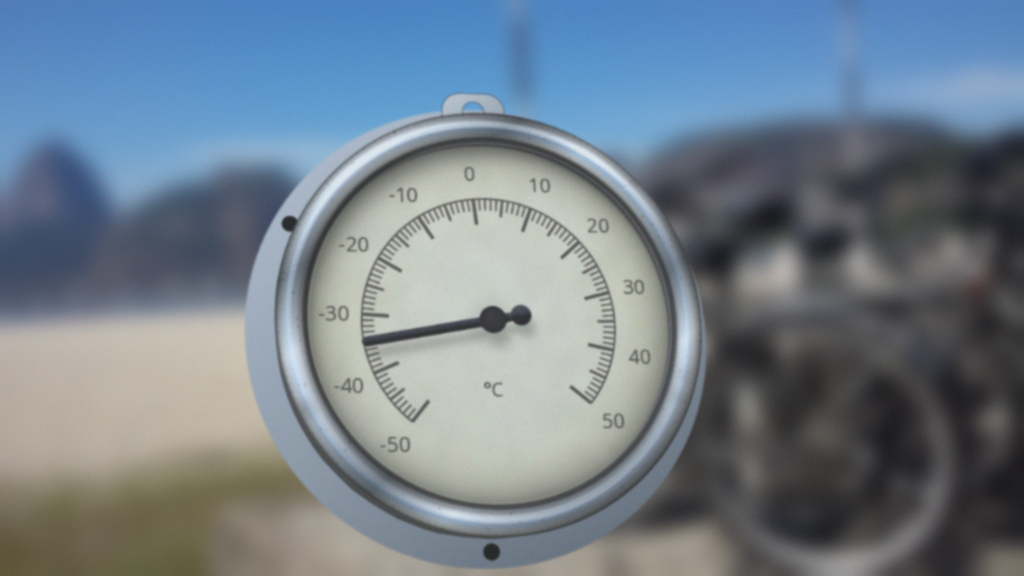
-35 °C
